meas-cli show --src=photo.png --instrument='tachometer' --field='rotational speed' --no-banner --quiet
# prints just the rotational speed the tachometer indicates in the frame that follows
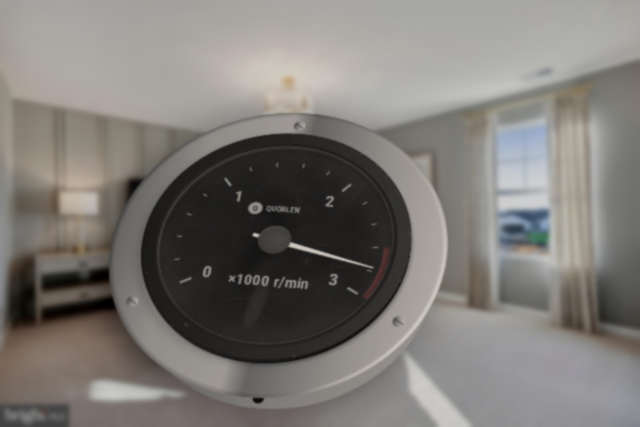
2800 rpm
